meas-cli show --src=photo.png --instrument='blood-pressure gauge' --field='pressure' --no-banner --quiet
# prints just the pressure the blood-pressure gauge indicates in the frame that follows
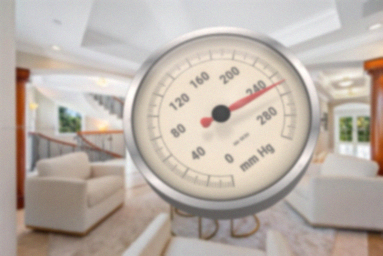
250 mmHg
